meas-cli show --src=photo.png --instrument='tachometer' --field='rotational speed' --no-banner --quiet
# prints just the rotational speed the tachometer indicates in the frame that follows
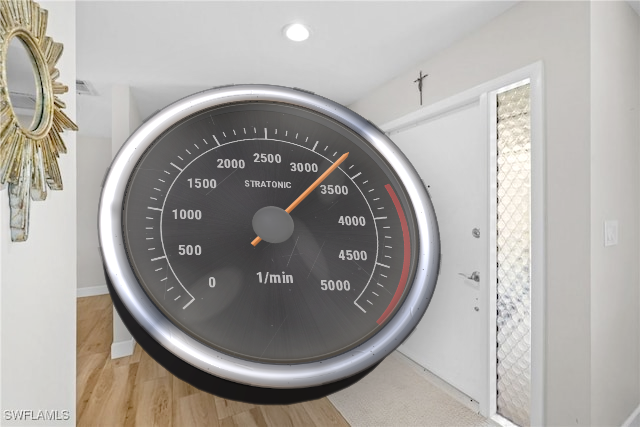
3300 rpm
